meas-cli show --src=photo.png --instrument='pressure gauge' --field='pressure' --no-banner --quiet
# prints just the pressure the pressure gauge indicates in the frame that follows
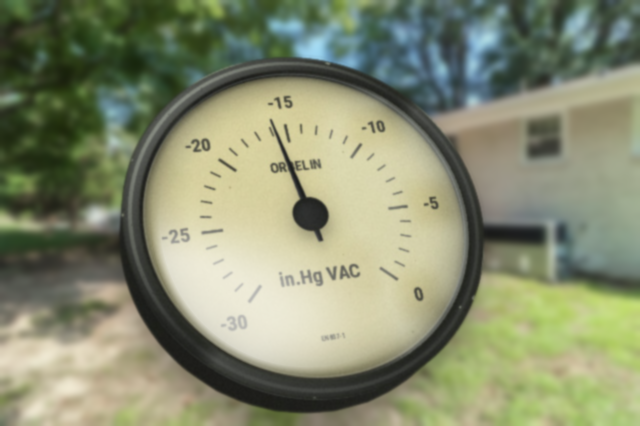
-16 inHg
